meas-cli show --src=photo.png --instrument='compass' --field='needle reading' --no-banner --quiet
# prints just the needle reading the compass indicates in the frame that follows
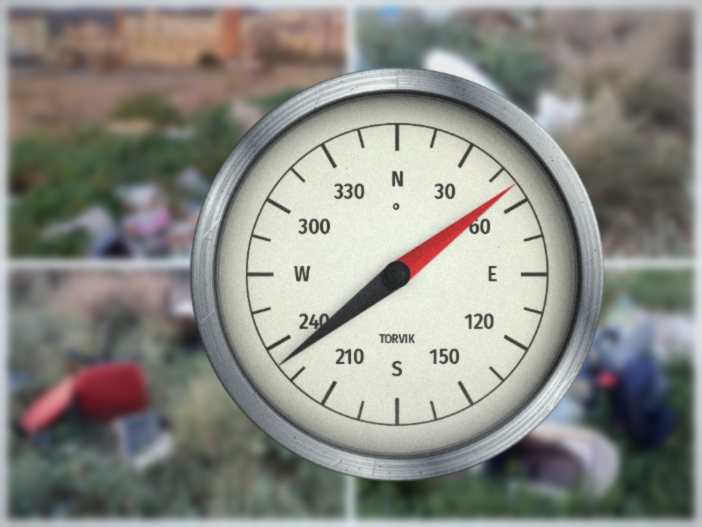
52.5 °
